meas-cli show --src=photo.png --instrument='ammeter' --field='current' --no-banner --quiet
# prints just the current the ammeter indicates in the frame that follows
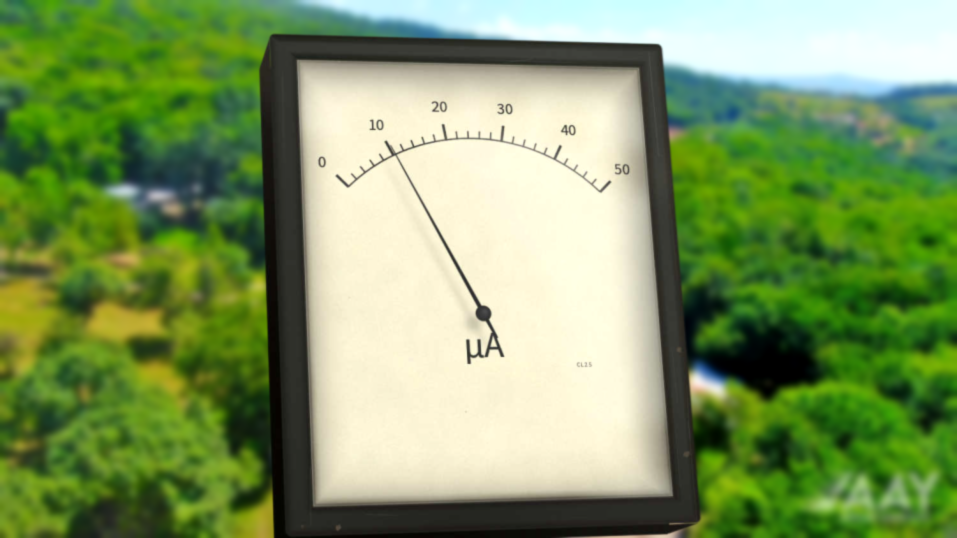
10 µA
